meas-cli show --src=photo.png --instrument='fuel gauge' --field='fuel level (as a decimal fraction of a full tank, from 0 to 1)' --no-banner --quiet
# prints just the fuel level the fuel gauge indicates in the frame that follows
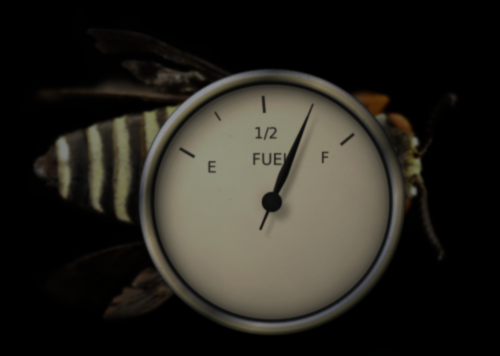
0.75
